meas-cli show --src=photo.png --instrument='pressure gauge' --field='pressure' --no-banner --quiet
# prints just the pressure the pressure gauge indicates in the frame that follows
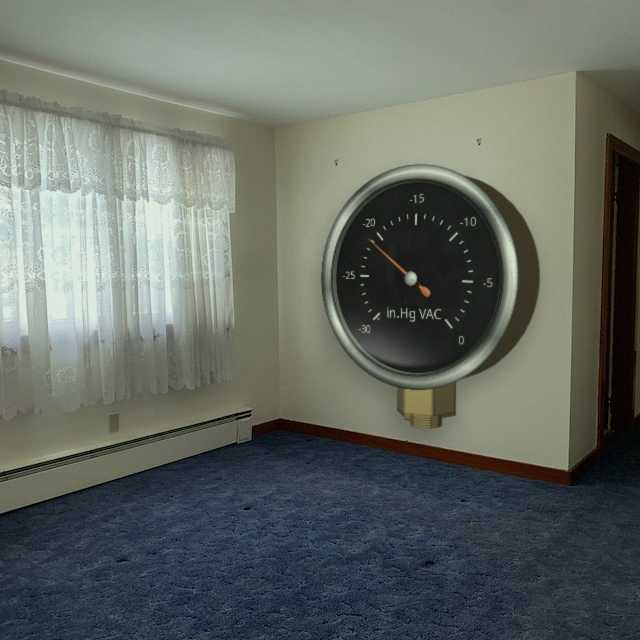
-21 inHg
